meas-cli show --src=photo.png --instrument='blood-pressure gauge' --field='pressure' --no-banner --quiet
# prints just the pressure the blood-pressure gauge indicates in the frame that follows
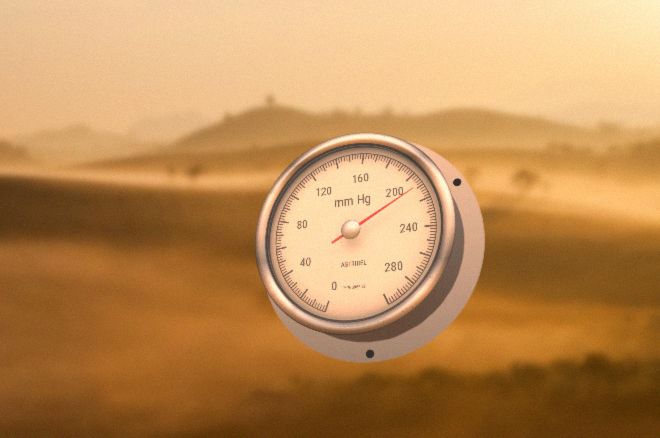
210 mmHg
